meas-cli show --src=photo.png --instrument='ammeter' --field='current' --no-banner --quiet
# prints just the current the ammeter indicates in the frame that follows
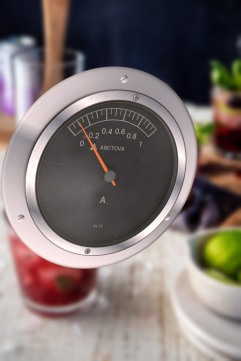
0.1 A
